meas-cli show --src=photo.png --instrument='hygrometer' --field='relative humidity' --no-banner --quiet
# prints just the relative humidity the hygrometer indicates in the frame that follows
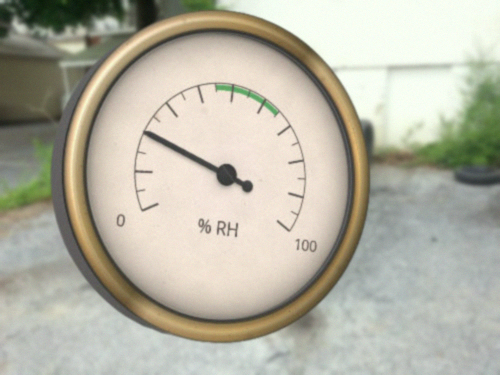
20 %
